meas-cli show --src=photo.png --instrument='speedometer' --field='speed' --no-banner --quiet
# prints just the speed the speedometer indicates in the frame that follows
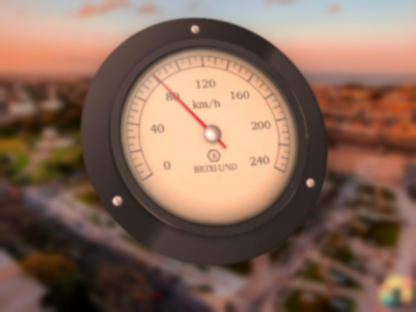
80 km/h
